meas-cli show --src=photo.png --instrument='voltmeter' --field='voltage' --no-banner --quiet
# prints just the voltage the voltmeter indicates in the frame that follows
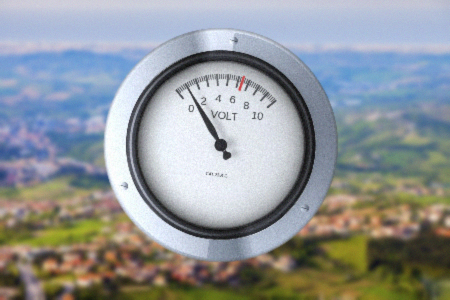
1 V
